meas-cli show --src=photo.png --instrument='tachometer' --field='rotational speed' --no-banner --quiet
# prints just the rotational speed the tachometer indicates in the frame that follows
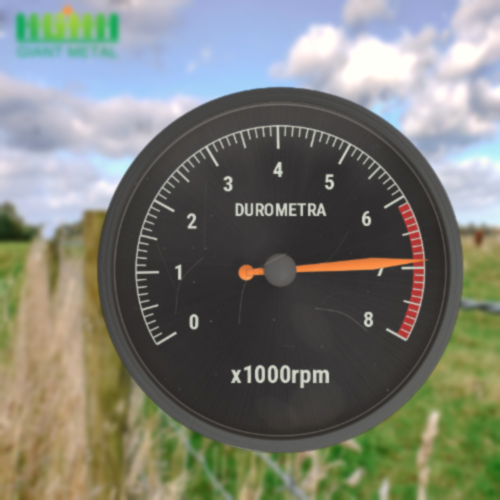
6900 rpm
